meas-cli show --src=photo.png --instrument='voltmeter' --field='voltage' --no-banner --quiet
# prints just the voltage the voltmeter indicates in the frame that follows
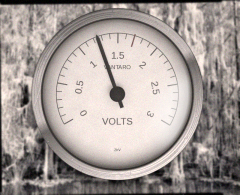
1.25 V
